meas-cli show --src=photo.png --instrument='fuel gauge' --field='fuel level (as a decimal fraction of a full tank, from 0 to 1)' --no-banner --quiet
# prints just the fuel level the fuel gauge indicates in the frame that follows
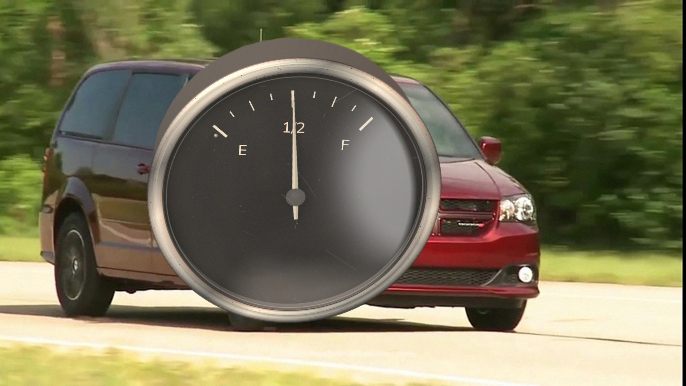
0.5
